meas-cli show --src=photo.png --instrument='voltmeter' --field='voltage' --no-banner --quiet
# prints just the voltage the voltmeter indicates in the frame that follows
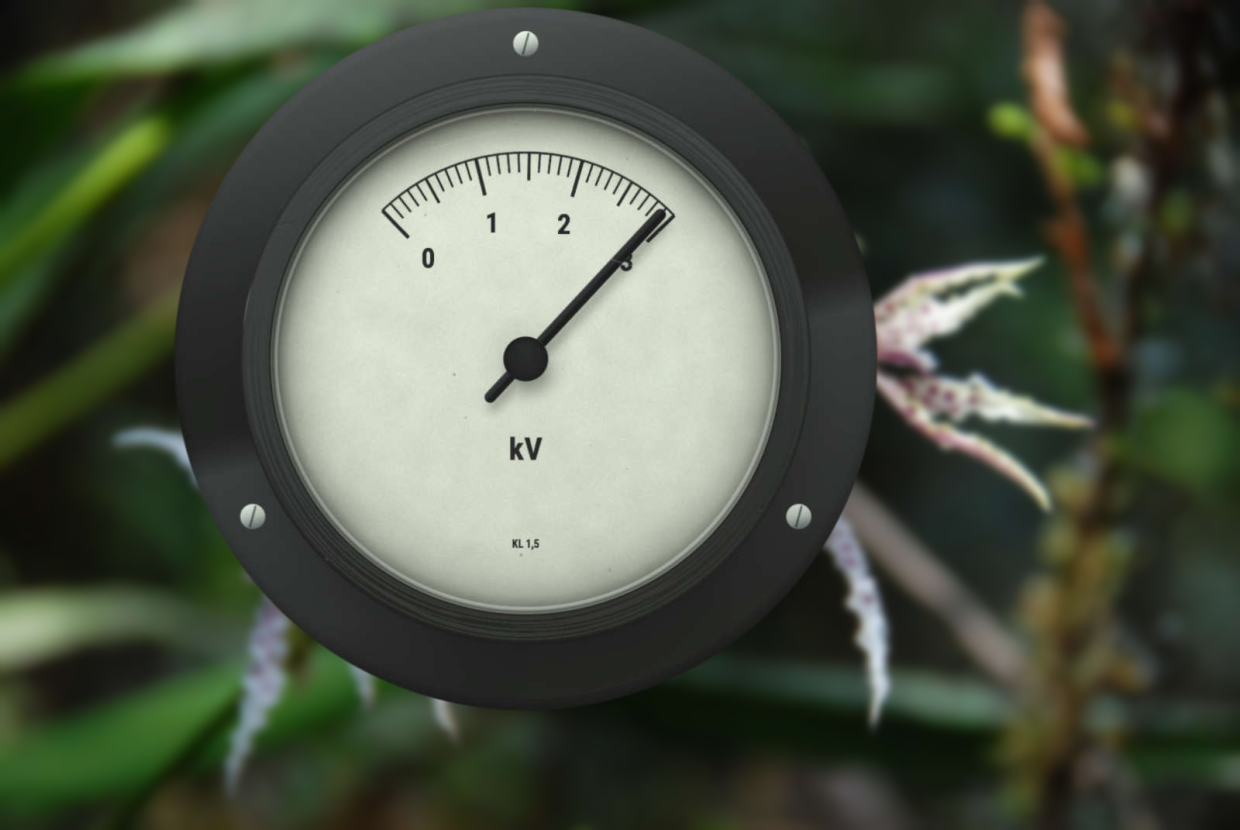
2.9 kV
